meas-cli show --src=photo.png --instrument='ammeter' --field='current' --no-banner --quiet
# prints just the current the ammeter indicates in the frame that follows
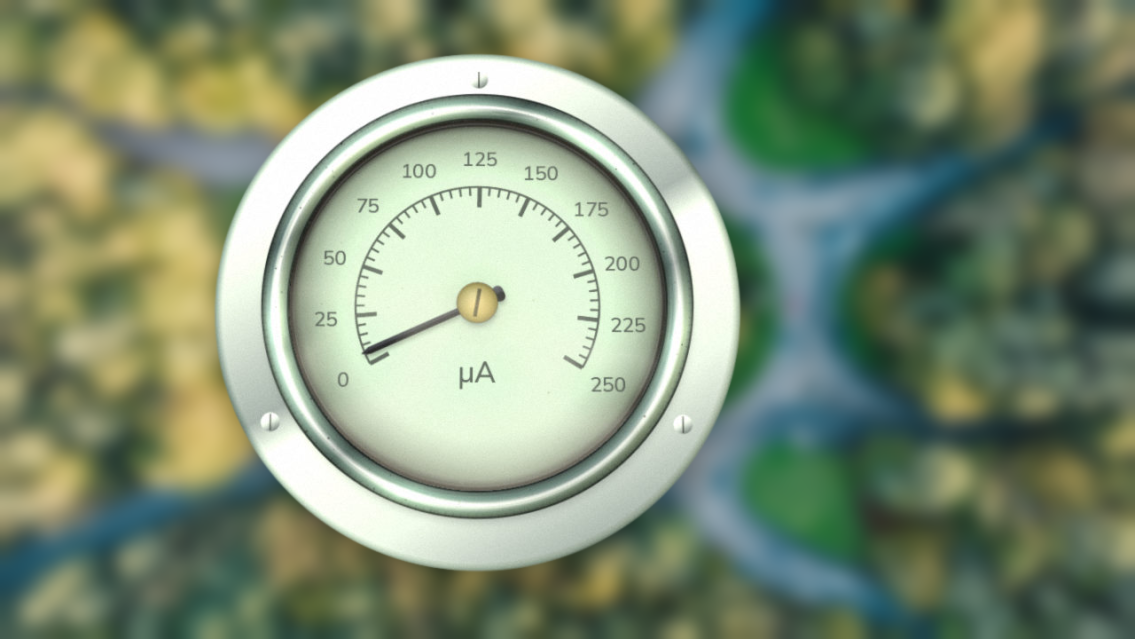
5 µA
